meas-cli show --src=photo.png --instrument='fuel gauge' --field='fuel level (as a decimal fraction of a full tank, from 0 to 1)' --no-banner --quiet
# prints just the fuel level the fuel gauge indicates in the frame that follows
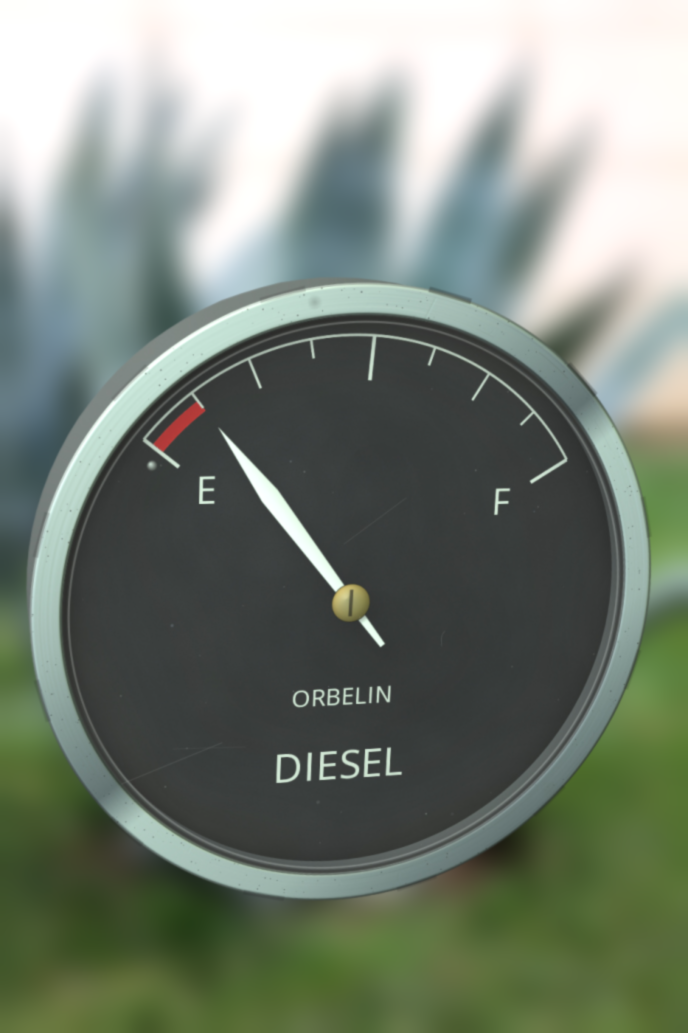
0.125
